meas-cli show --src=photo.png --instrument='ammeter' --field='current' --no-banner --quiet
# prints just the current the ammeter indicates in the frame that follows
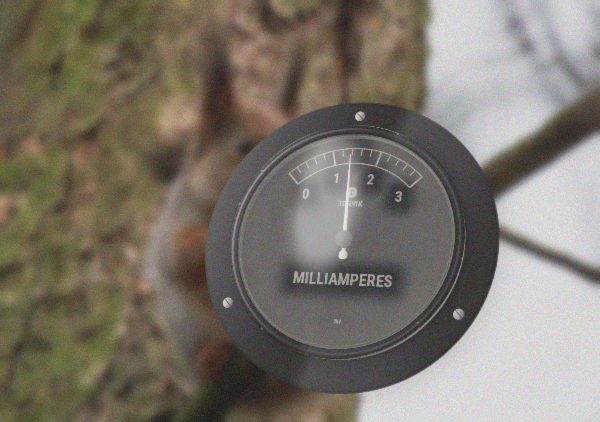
1.4 mA
